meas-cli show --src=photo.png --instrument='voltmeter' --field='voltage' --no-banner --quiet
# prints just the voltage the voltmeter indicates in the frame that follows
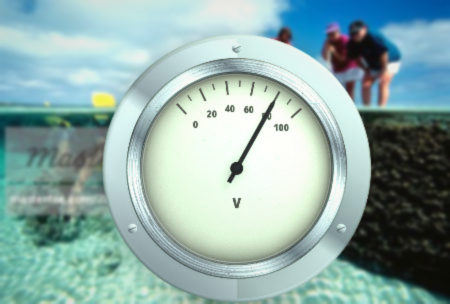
80 V
